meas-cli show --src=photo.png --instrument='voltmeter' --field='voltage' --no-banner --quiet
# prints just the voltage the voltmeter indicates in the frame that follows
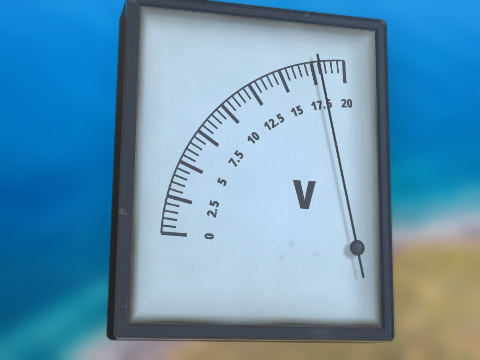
18 V
